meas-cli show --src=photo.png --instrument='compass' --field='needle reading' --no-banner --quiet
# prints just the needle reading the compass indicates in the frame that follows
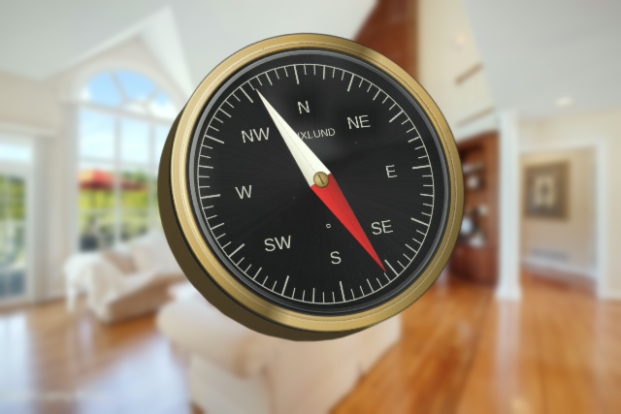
155 °
